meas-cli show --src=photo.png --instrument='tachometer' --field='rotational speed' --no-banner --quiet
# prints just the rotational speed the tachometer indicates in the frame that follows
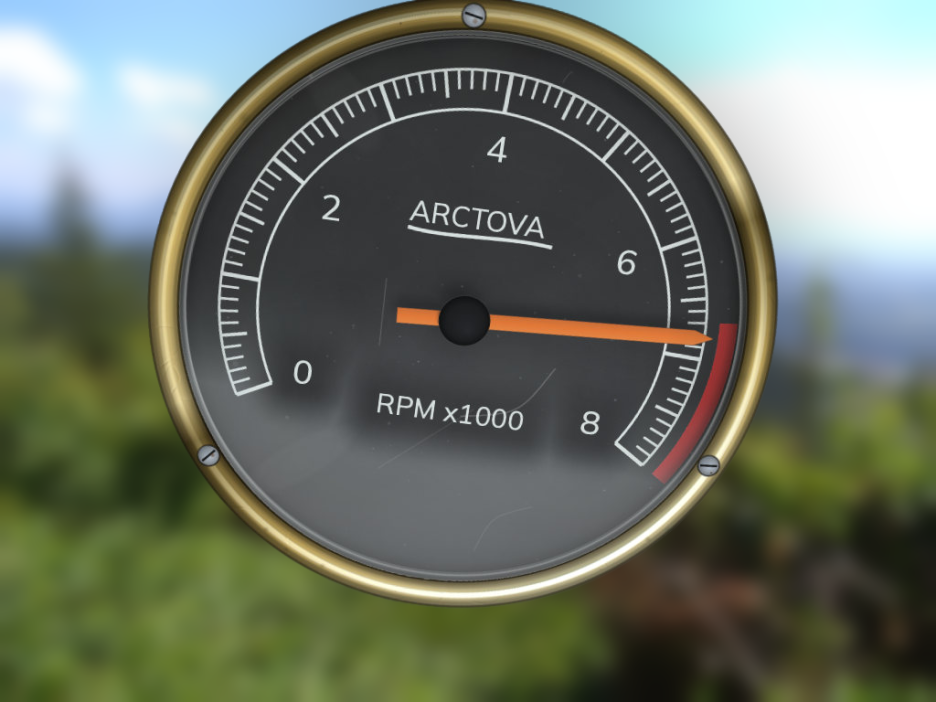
6800 rpm
